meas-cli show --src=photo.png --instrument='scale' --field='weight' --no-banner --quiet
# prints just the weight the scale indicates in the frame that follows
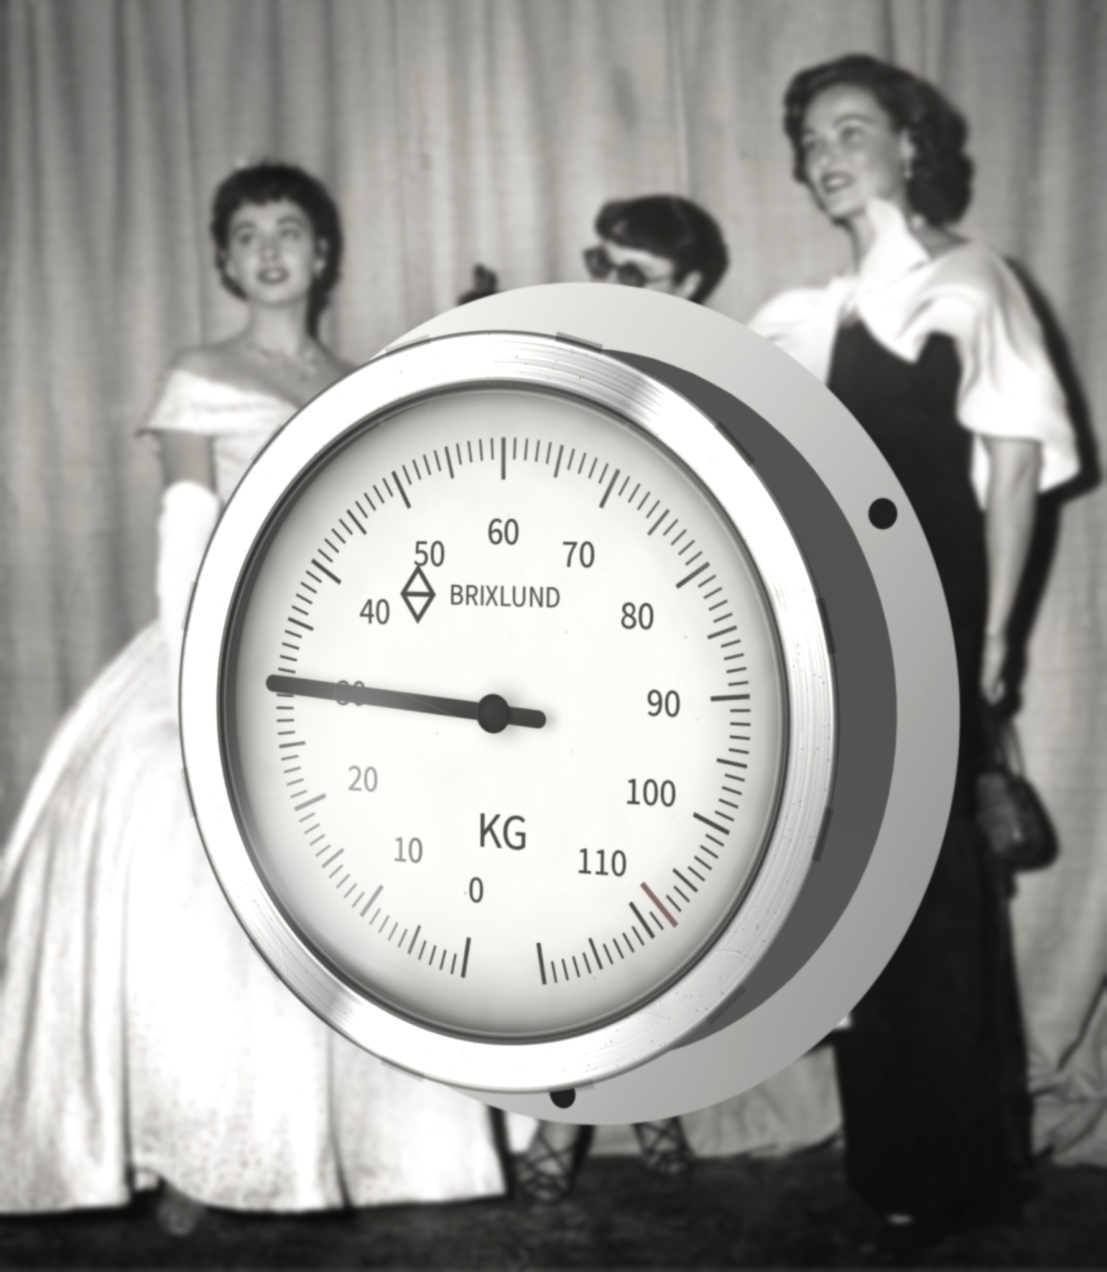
30 kg
